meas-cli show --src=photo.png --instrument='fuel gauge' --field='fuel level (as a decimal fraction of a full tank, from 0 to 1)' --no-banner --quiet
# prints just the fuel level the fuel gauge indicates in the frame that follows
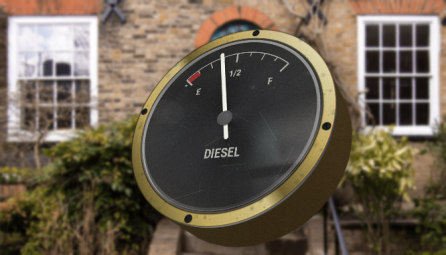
0.375
